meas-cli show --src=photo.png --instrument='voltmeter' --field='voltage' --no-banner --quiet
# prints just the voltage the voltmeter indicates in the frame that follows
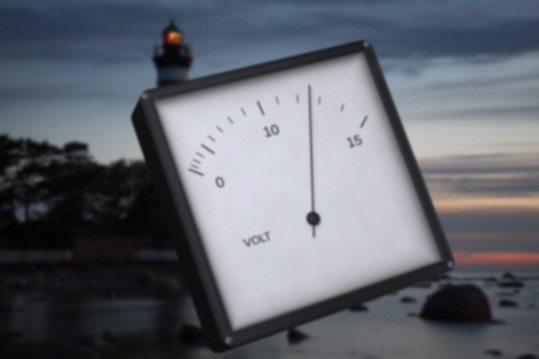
12.5 V
